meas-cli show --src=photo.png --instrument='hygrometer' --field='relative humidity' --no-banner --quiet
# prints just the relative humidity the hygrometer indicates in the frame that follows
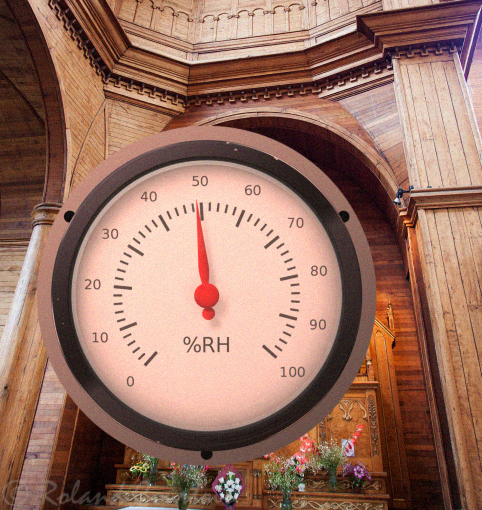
49 %
